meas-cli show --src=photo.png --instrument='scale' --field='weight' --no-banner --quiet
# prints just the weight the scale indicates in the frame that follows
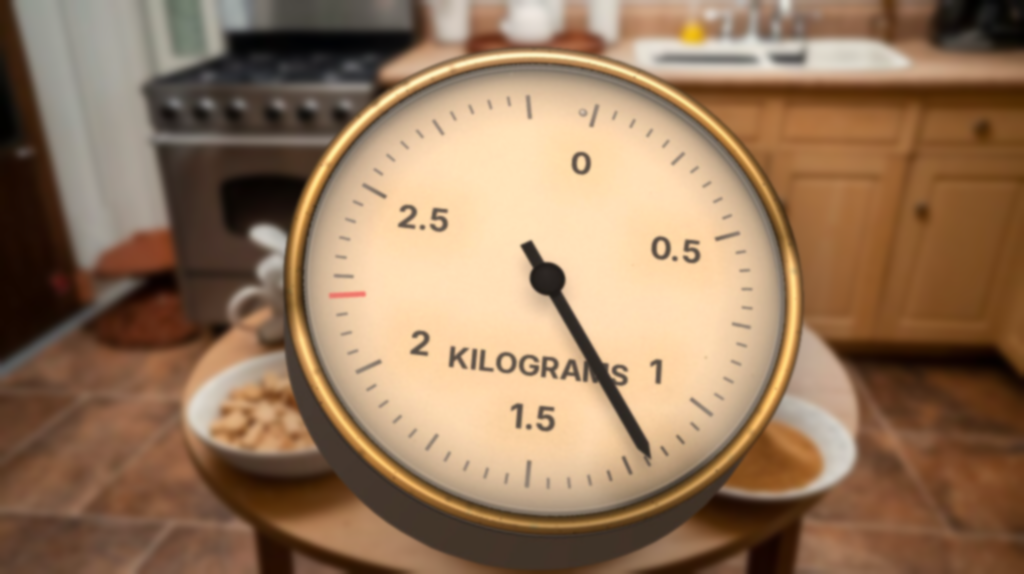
1.2 kg
